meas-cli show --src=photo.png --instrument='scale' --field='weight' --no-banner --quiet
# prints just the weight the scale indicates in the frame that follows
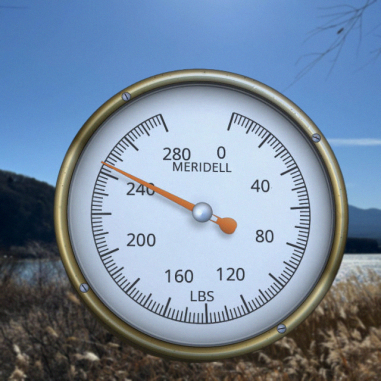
244 lb
